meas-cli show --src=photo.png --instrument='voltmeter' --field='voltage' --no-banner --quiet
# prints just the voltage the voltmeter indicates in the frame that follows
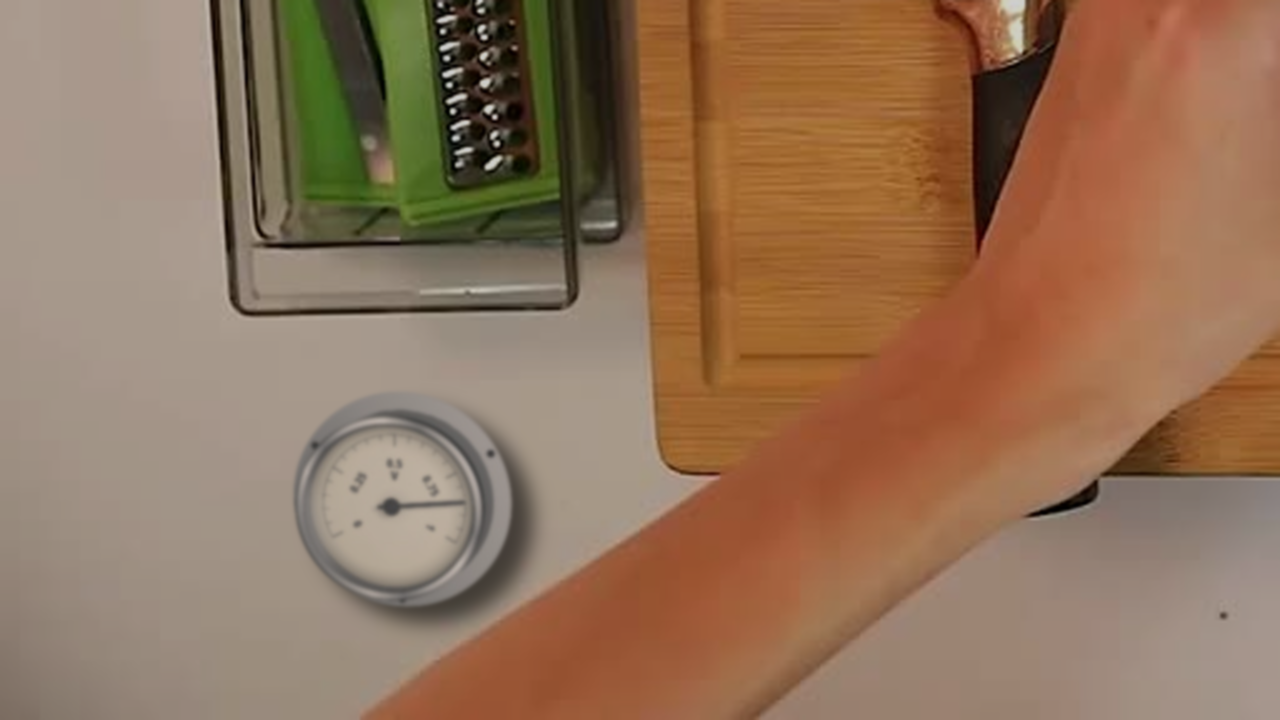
0.85 V
